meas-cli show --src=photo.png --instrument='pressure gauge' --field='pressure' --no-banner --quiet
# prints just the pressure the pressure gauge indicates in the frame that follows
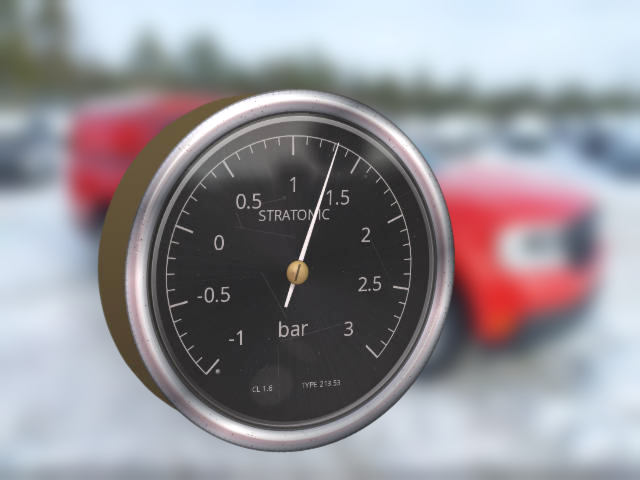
1.3 bar
